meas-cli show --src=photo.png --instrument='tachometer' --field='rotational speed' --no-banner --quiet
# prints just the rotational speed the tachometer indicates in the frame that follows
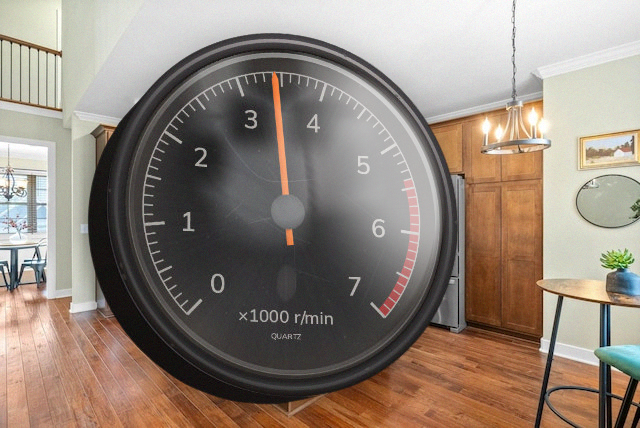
3400 rpm
